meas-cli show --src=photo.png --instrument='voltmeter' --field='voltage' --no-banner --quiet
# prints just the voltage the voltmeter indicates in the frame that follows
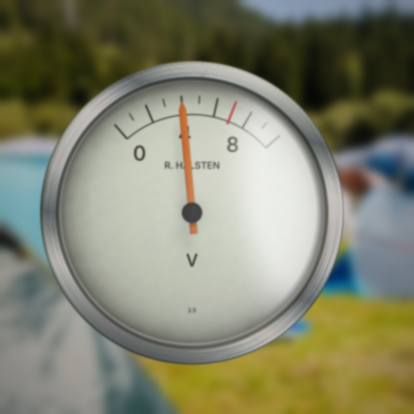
4 V
